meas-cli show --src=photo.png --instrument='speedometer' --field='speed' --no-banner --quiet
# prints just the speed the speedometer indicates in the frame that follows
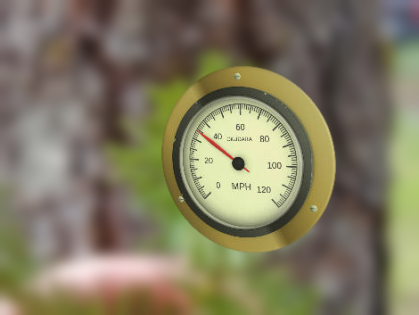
35 mph
